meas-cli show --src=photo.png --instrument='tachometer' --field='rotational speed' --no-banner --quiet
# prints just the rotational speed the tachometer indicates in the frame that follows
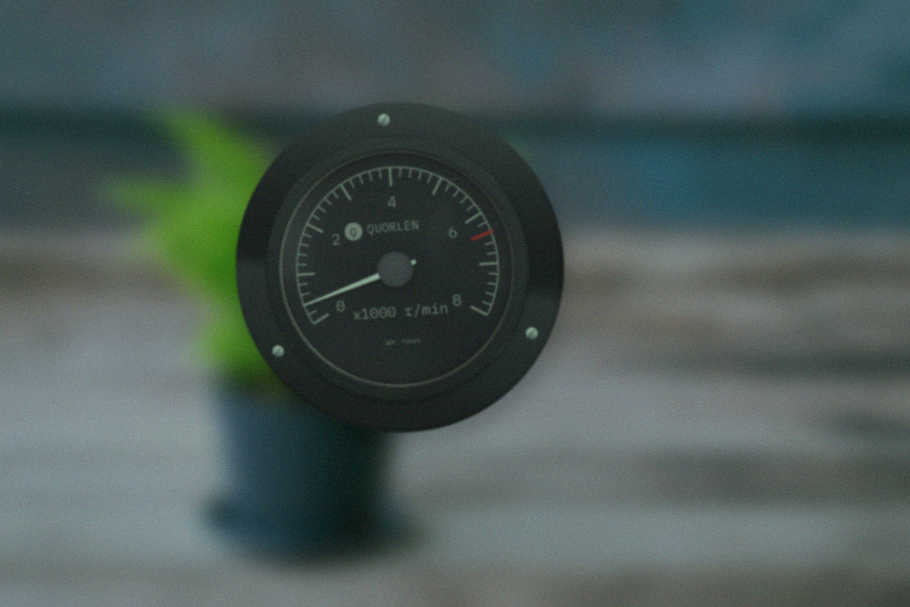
400 rpm
